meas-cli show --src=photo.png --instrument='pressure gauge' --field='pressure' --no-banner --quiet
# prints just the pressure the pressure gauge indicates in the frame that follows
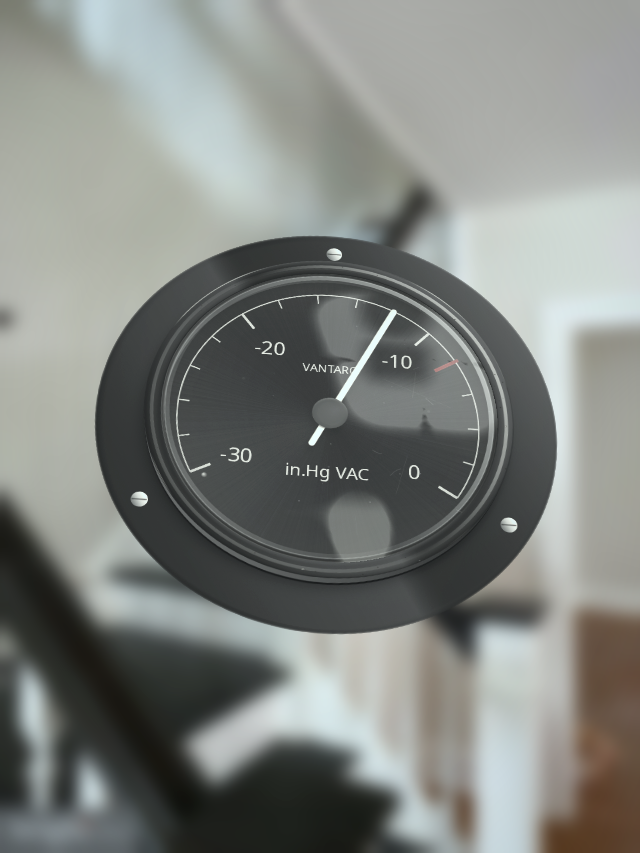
-12 inHg
